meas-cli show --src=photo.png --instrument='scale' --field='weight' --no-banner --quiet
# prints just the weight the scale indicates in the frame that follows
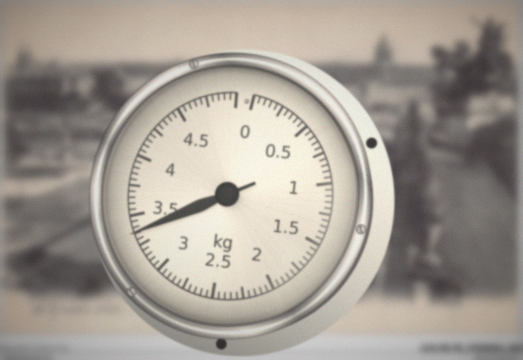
3.35 kg
